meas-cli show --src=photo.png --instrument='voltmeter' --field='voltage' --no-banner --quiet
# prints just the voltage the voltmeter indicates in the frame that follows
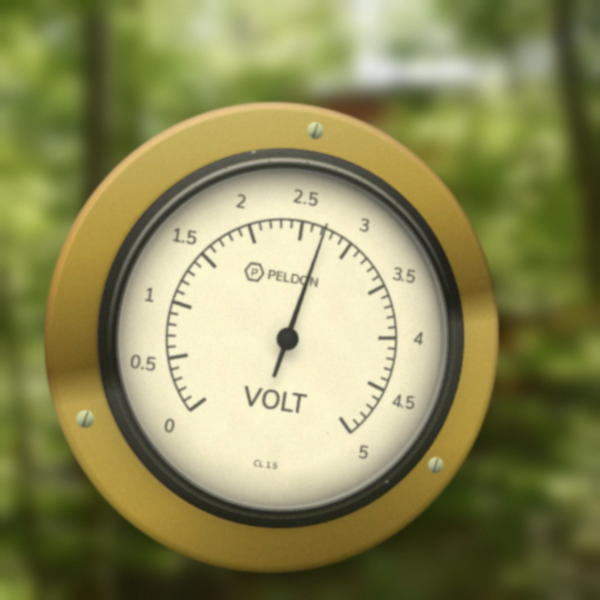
2.7 V
